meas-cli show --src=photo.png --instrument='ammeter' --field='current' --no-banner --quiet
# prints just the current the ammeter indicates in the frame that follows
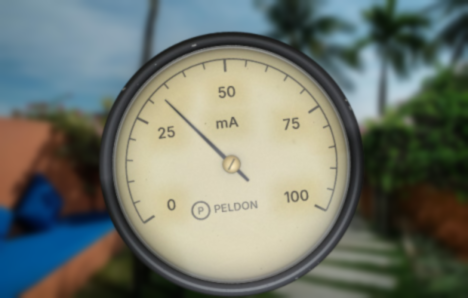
32.5 mA
